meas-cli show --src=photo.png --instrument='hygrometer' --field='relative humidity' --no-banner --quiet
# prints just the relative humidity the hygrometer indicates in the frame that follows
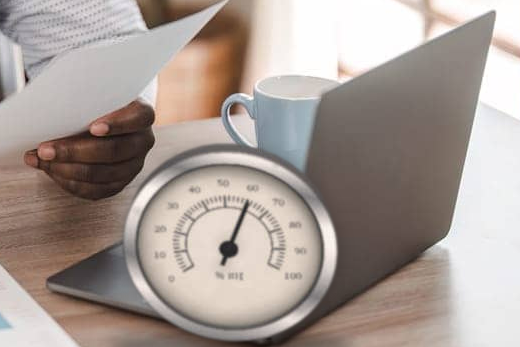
60 %
